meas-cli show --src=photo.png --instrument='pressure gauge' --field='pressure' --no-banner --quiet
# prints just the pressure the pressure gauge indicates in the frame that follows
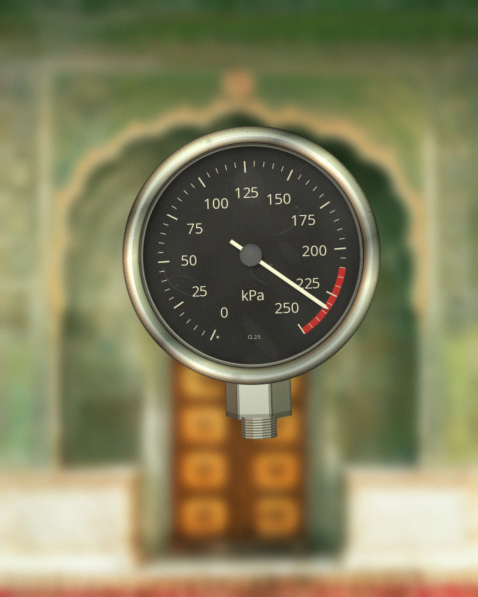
232.5 kPa
